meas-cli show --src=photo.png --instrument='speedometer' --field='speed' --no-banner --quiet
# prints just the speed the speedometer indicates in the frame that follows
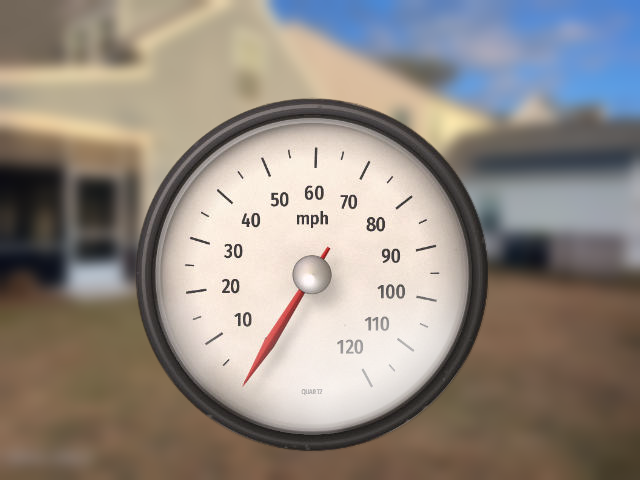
0 mph
